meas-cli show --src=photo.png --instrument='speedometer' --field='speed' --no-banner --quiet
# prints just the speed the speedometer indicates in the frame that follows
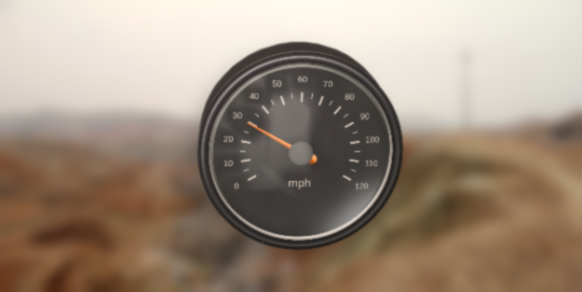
30 mph
